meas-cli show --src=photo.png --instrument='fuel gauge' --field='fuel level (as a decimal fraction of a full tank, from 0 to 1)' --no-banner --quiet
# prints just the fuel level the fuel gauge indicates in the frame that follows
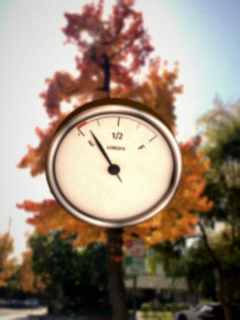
0.125
